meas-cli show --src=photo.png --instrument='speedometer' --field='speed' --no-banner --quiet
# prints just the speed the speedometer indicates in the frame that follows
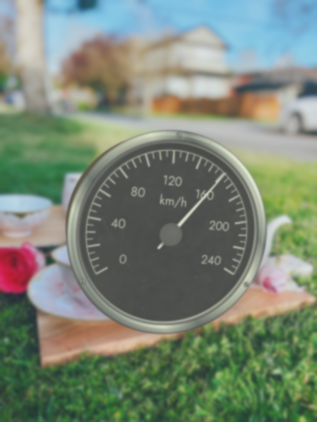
160 km/h
